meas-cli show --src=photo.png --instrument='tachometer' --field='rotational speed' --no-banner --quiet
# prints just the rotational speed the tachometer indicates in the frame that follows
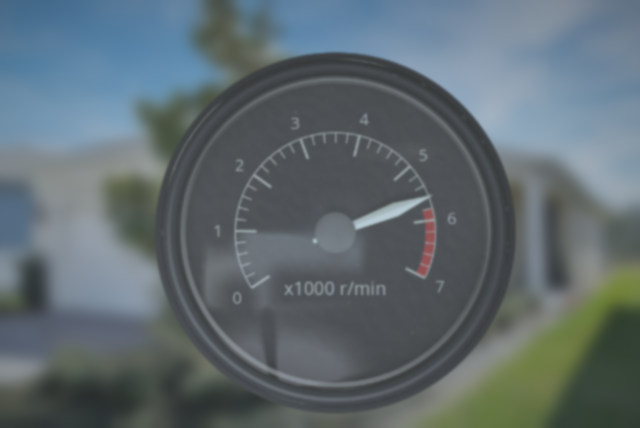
5600 rpm
